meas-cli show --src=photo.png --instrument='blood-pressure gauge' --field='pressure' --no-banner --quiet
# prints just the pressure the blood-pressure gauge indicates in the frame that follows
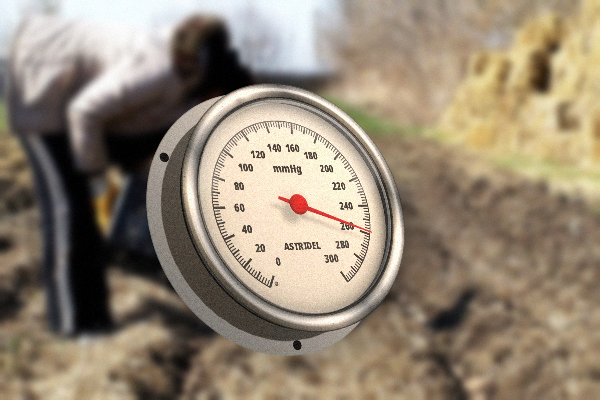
260 mmHg
